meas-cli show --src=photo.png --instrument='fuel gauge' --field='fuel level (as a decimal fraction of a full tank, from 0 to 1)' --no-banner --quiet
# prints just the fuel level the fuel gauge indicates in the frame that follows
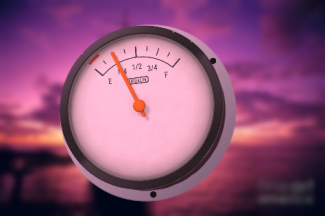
0.25
